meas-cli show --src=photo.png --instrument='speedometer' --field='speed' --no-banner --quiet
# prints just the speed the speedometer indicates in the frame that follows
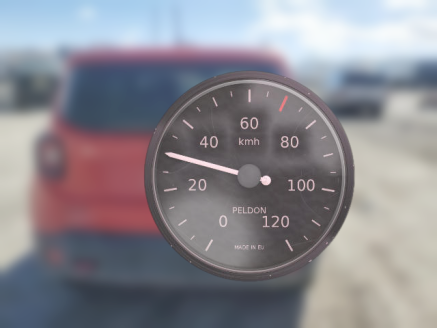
30 km/h
